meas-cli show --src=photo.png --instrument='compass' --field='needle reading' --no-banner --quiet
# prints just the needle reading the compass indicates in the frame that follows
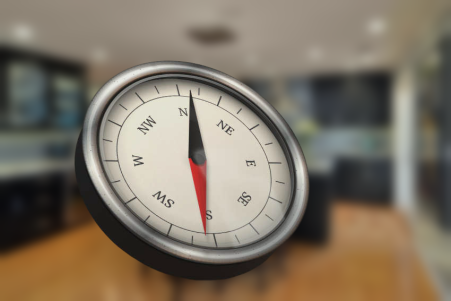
187.5 °
